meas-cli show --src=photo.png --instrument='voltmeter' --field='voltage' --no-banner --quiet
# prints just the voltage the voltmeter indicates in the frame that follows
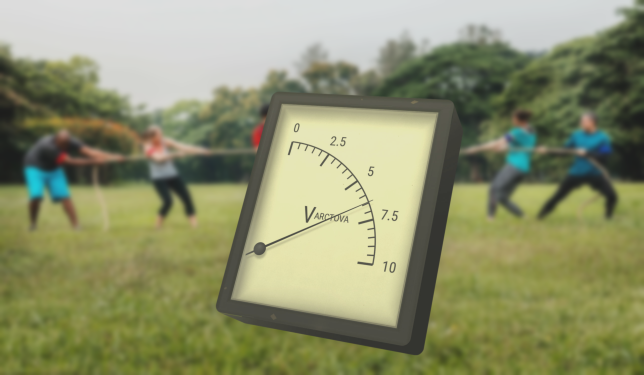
6.5 V
